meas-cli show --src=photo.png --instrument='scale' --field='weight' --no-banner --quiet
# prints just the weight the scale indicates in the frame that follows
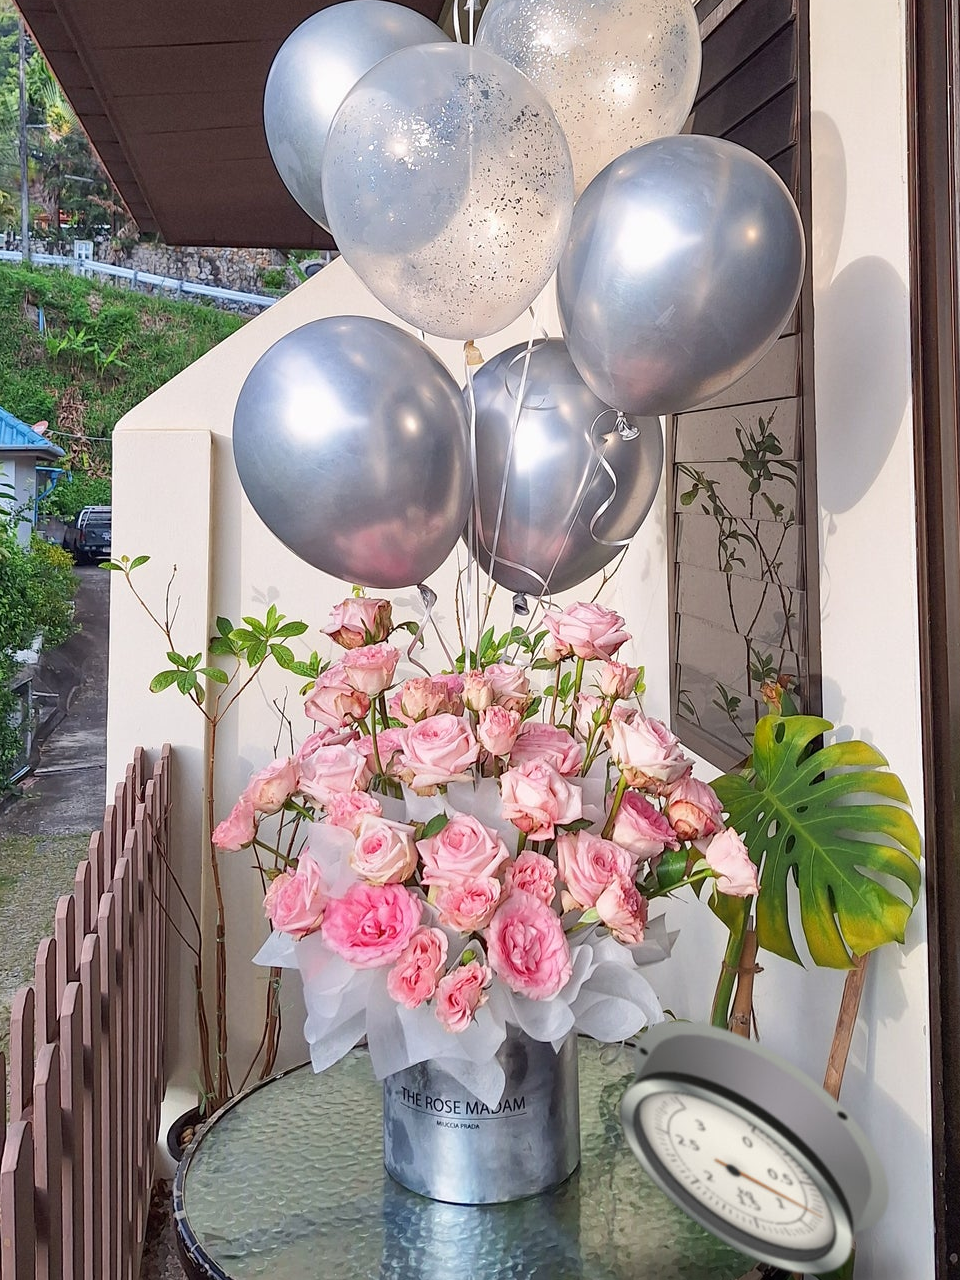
0.75 kg
